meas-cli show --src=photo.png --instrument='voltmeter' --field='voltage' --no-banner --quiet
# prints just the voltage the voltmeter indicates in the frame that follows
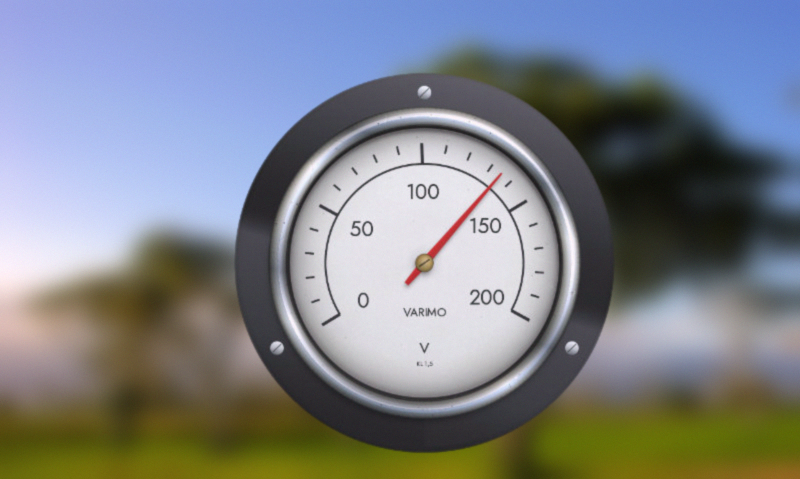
135 V
